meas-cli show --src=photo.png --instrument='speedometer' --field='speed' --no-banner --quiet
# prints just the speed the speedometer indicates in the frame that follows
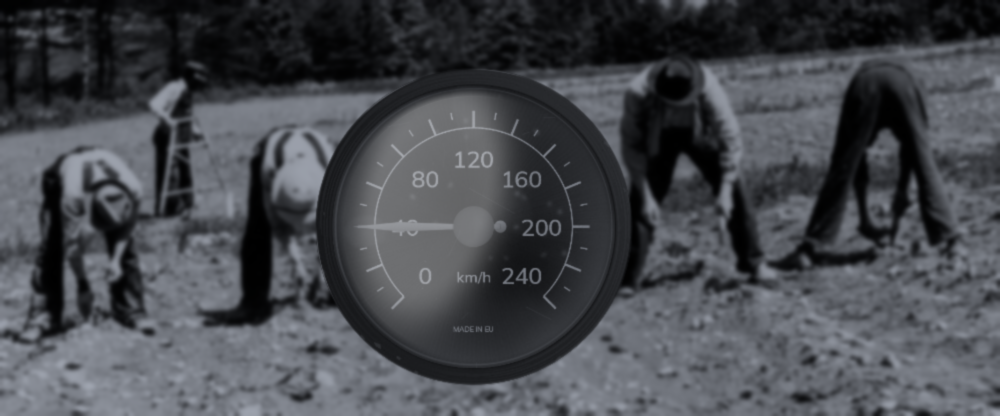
40 km/h
